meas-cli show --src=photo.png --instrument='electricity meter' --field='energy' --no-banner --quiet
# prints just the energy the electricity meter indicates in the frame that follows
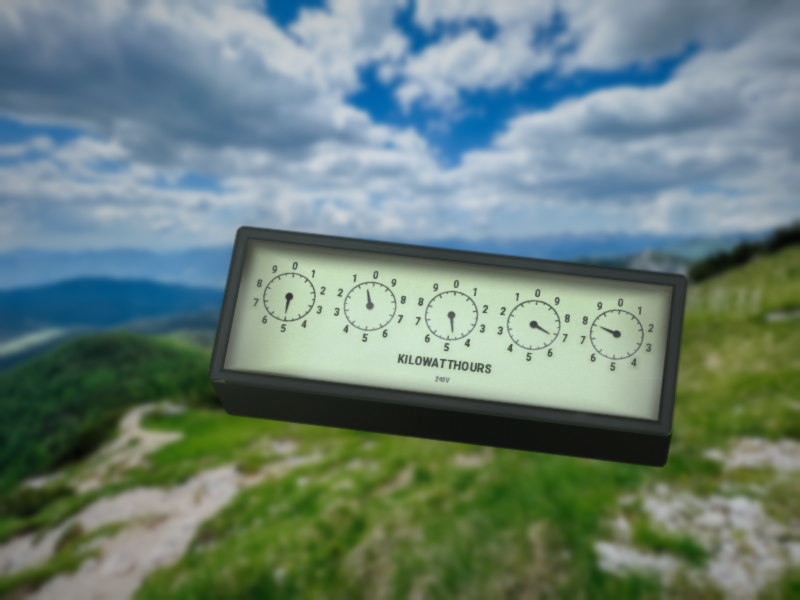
50468 kWh
